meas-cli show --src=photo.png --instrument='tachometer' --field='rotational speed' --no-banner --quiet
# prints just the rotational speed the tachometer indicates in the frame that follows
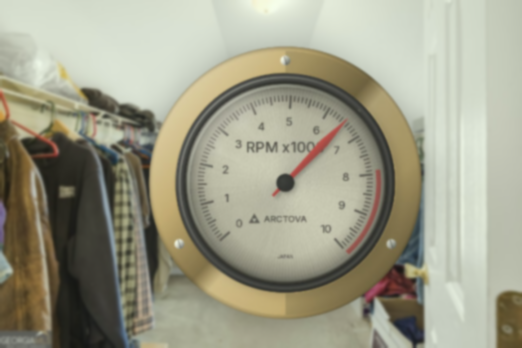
6500 rpm
